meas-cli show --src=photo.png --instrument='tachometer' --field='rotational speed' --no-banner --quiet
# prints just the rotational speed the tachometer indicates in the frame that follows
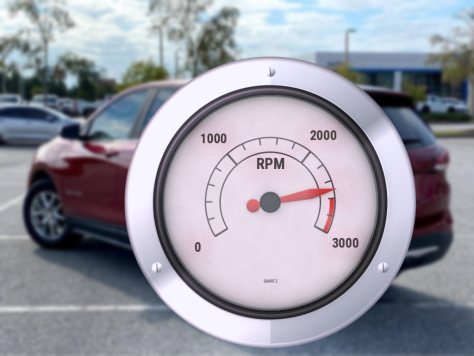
2500 rpm
